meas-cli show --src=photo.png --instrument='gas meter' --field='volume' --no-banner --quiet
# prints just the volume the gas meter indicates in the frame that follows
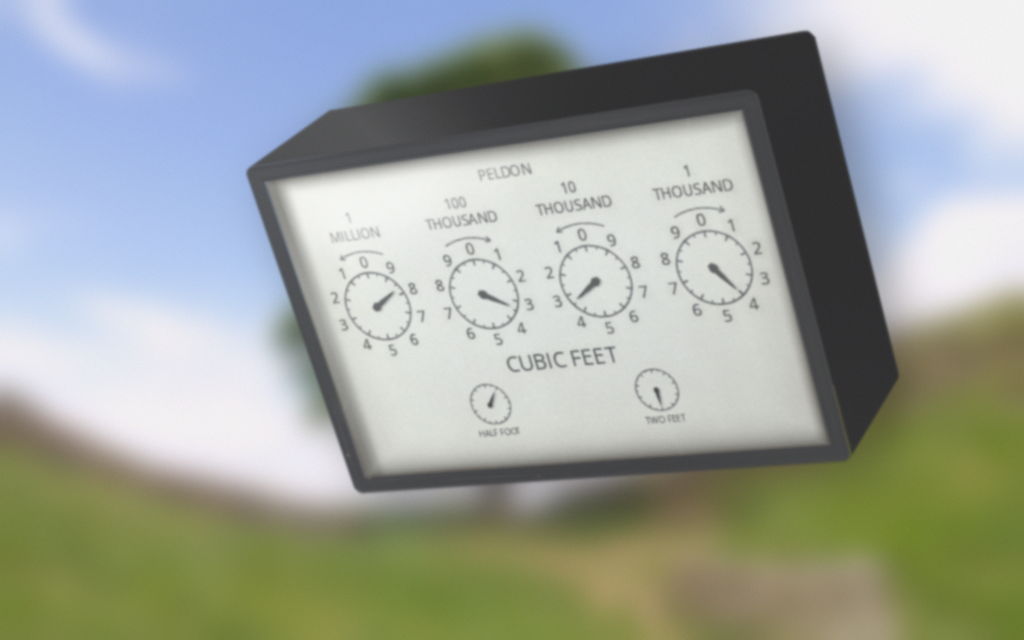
833400 ft³
